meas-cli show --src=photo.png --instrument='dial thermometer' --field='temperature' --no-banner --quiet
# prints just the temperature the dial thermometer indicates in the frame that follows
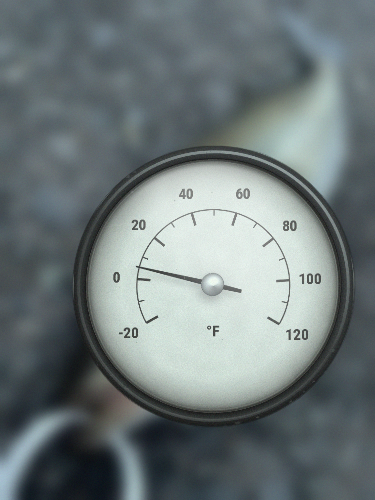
5 °F
